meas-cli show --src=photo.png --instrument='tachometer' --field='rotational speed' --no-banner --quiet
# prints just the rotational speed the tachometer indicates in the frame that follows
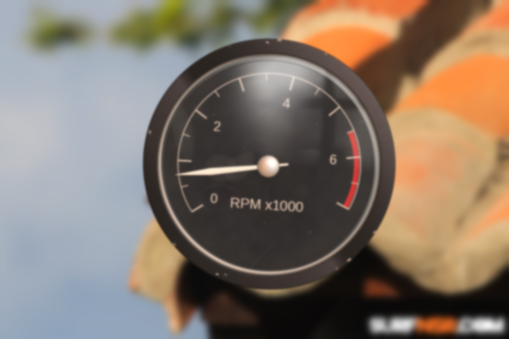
750 rpm
